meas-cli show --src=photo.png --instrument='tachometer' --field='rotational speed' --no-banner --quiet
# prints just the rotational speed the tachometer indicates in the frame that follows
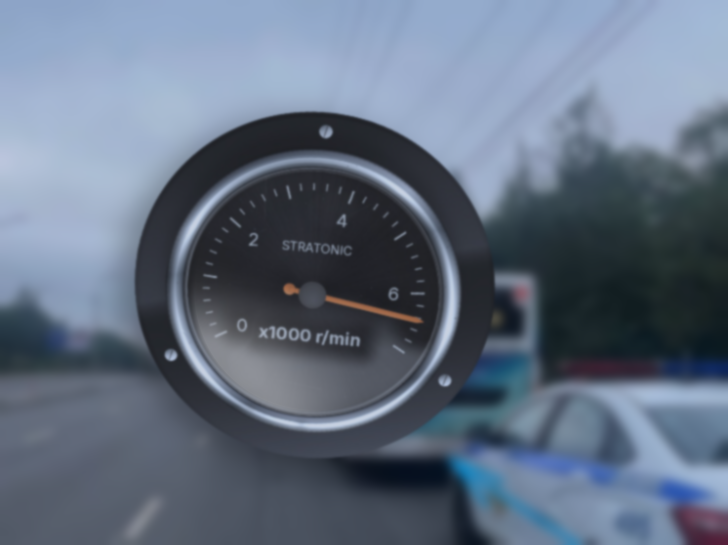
6400 rpm
